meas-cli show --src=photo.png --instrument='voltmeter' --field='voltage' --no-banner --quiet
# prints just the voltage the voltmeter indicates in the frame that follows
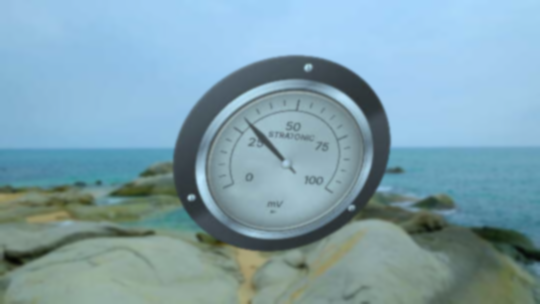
30 mV
